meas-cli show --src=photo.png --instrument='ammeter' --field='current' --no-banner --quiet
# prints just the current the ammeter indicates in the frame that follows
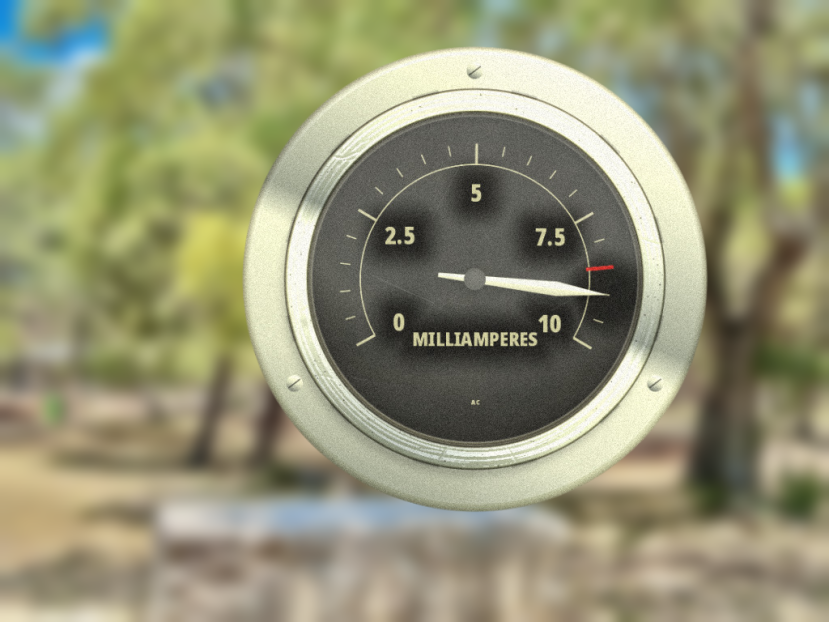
9 mA
